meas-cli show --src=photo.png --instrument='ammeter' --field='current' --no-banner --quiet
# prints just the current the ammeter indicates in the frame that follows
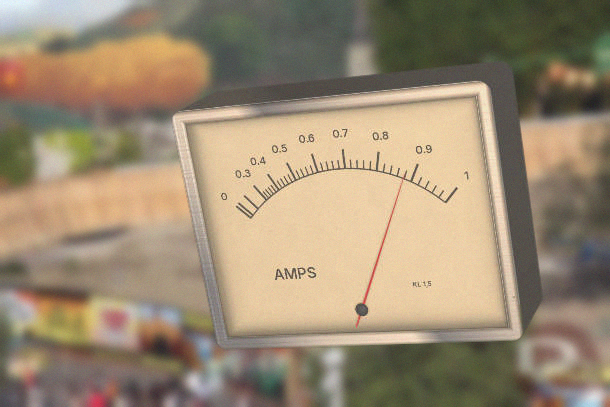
0.88 A
